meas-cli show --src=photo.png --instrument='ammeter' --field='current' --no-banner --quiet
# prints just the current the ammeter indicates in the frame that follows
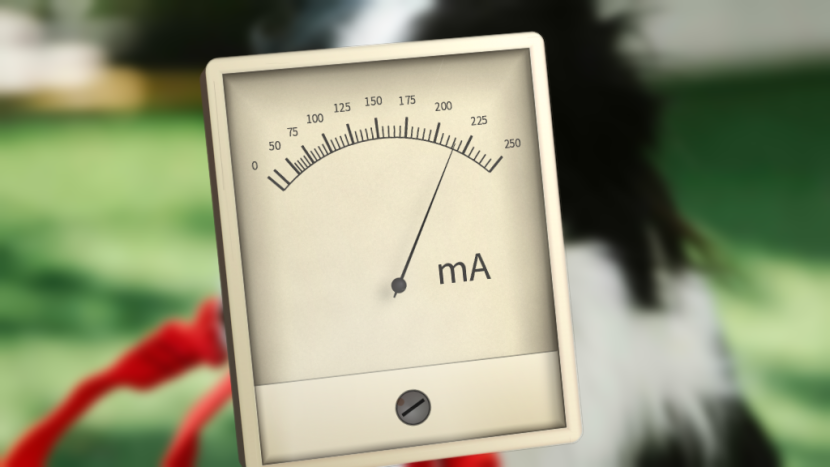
215 mA
